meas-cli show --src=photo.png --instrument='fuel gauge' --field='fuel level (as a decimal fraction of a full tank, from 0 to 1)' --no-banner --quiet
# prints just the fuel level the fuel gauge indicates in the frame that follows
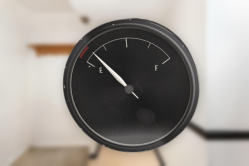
0.125
